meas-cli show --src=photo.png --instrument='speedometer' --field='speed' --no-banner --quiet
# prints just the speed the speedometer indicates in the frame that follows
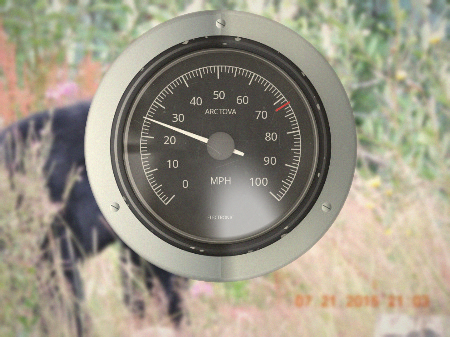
25 mph
